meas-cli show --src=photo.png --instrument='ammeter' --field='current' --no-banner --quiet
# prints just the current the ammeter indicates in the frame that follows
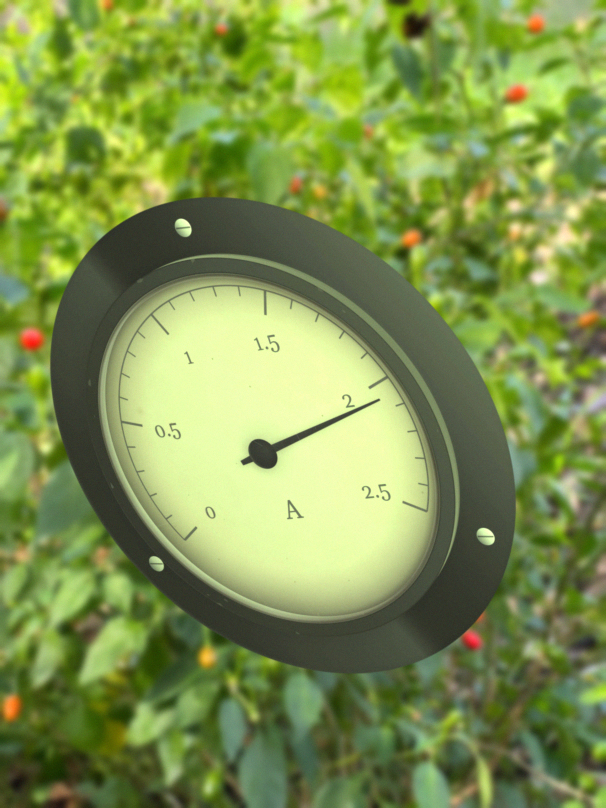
2.05 A
